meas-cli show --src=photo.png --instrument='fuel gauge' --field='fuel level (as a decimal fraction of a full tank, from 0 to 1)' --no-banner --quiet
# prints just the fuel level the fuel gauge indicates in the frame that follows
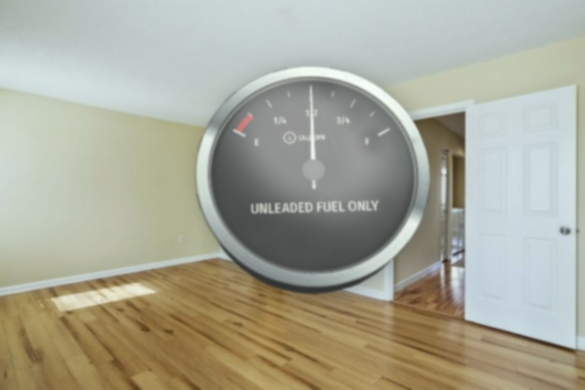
0.5
